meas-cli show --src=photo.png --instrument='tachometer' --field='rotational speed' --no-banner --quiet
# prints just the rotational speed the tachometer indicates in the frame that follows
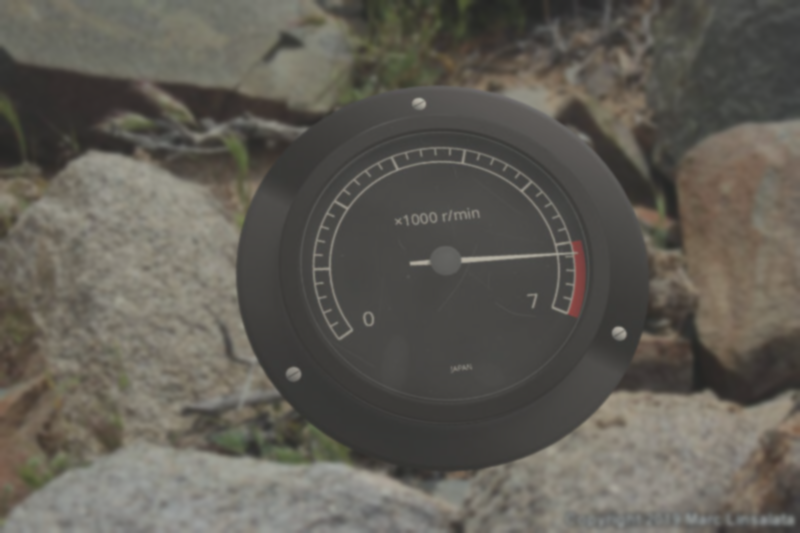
6200 rpm
